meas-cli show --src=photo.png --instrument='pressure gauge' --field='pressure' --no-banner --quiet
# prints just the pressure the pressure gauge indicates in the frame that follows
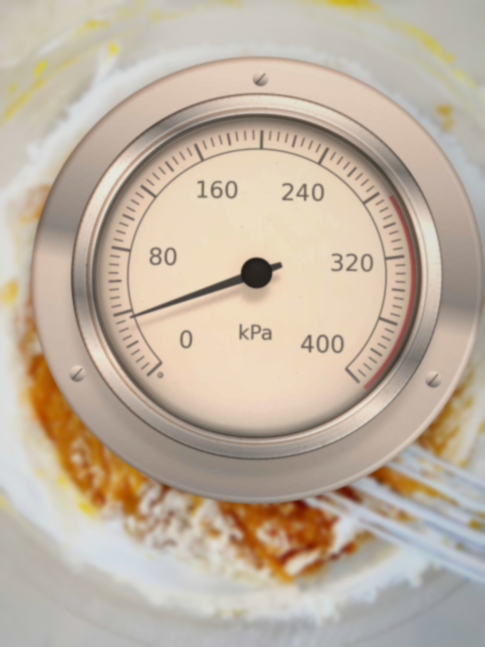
35 kPa
